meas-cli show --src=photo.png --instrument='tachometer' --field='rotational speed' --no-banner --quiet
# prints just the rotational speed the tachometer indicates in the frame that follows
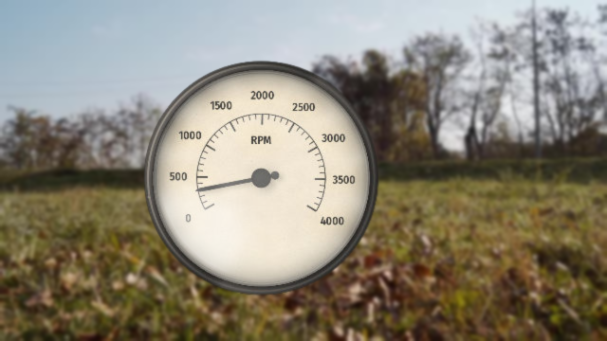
300 rpm
